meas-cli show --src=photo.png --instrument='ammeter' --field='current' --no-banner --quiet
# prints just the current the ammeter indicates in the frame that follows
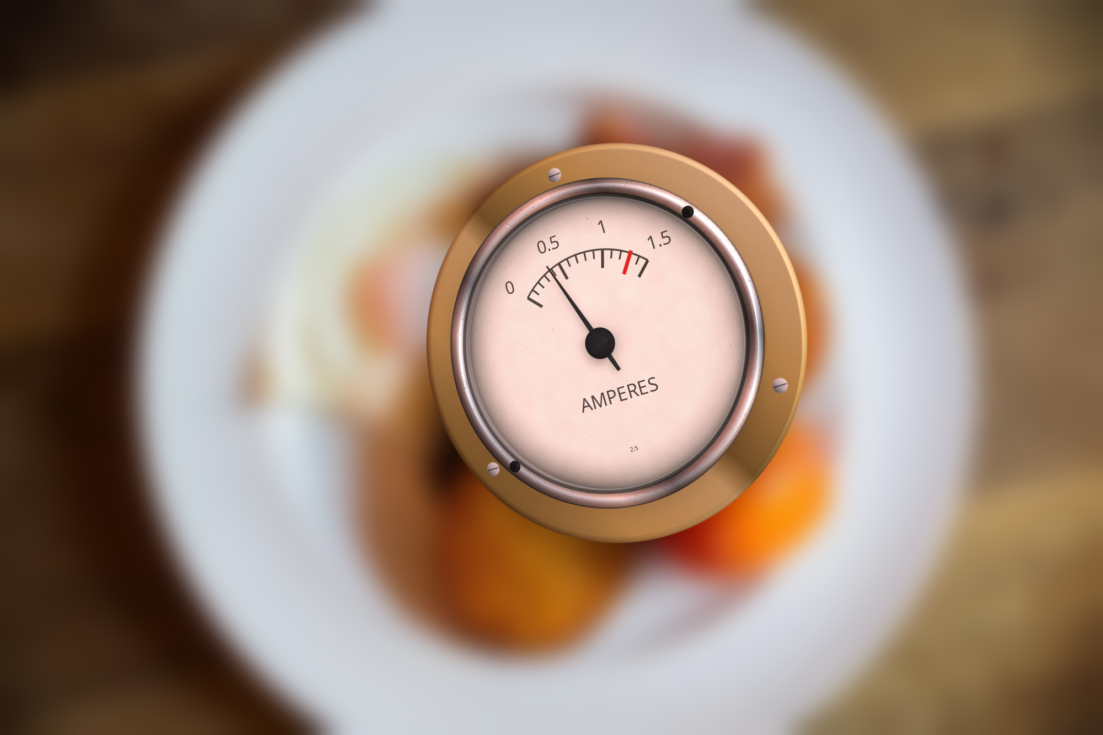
0.4 A
